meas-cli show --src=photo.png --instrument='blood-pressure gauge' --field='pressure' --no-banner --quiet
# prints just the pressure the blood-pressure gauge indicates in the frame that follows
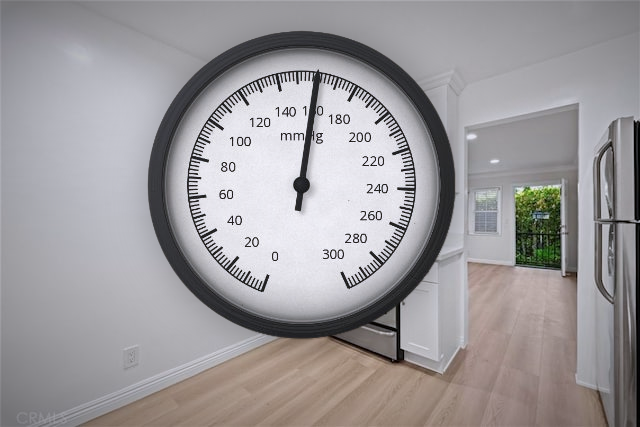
160 mmHg
